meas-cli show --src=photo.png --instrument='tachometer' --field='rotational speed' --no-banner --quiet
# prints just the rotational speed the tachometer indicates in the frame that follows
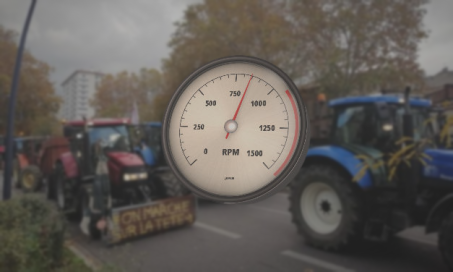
850 rpm
